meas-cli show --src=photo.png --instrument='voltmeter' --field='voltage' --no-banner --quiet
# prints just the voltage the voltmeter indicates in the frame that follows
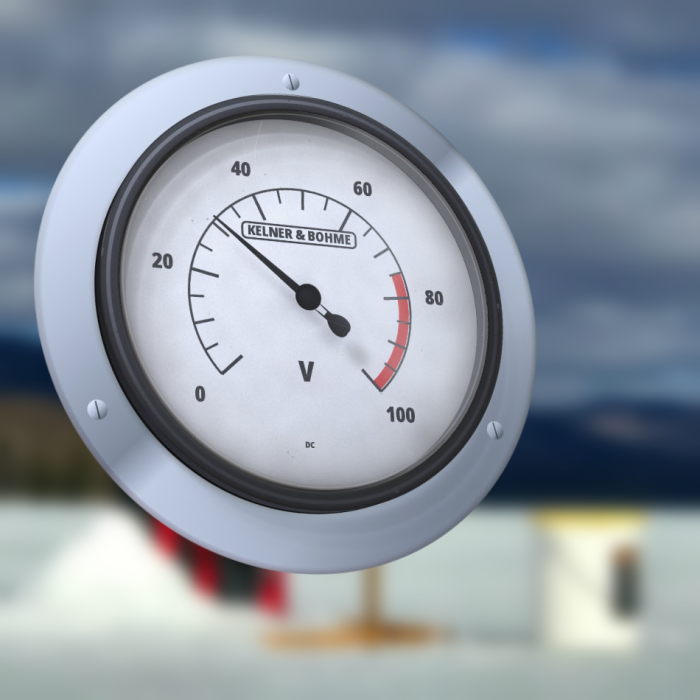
30 V
